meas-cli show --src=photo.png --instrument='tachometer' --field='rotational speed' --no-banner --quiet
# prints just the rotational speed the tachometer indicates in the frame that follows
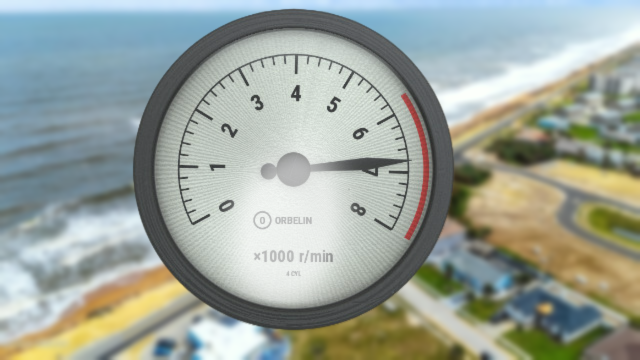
6800 rpm
